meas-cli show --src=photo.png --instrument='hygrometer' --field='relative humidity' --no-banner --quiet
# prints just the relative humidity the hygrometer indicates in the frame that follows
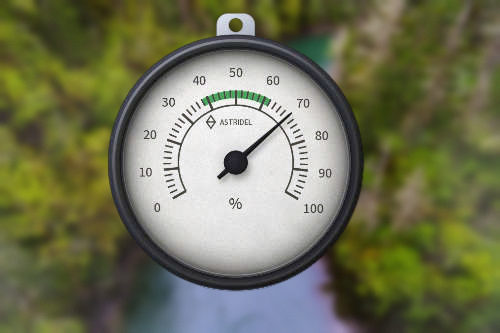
70 %
